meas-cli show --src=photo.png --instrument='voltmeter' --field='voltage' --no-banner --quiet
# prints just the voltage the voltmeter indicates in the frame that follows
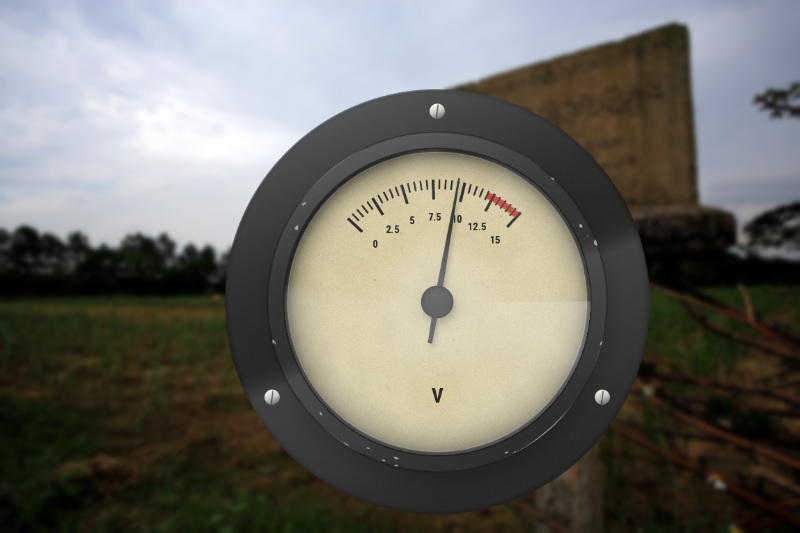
9.5 V
